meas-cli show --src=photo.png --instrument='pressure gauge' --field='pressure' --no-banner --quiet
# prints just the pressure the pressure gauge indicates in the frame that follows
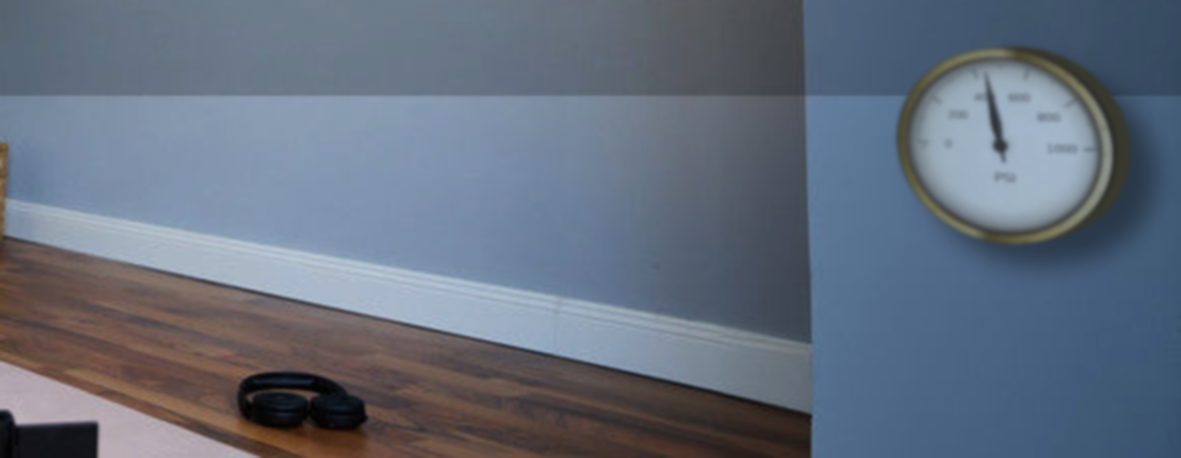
450 psi
